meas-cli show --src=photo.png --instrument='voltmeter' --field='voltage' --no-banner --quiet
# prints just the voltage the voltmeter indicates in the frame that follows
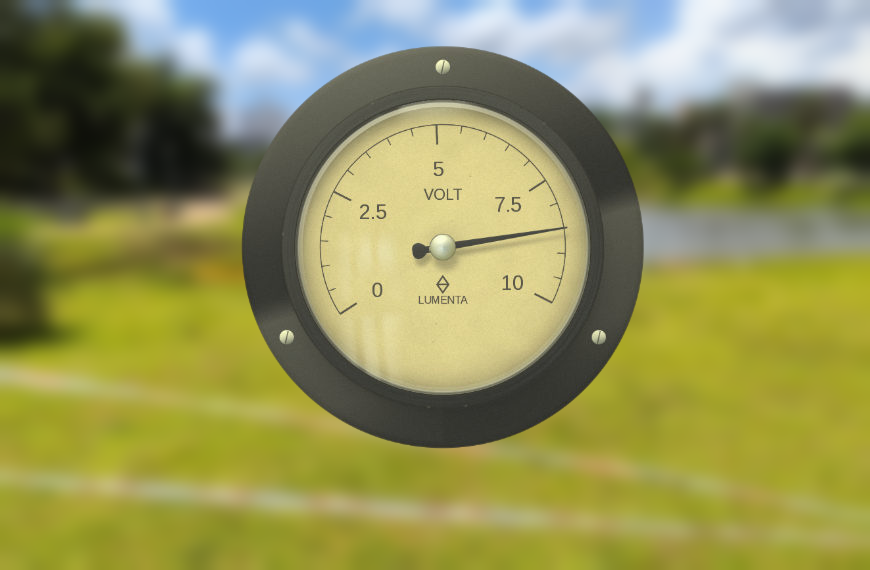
8.5 V
